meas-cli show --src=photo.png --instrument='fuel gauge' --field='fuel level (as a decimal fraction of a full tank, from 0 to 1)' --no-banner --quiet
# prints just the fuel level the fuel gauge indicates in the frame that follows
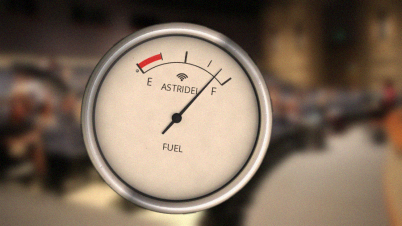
0.875
